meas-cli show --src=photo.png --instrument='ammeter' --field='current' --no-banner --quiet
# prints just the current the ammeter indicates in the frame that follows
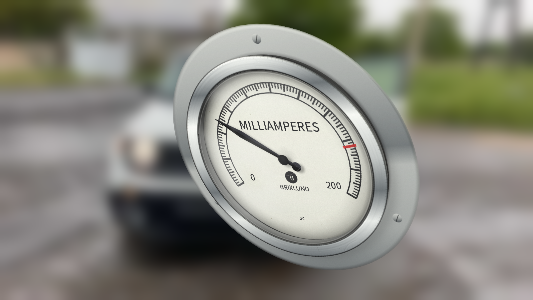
50 mA
